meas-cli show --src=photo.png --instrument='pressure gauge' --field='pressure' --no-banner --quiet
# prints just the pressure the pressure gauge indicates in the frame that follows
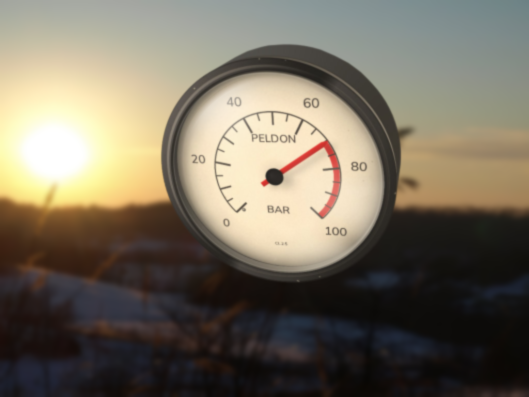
70 bar
